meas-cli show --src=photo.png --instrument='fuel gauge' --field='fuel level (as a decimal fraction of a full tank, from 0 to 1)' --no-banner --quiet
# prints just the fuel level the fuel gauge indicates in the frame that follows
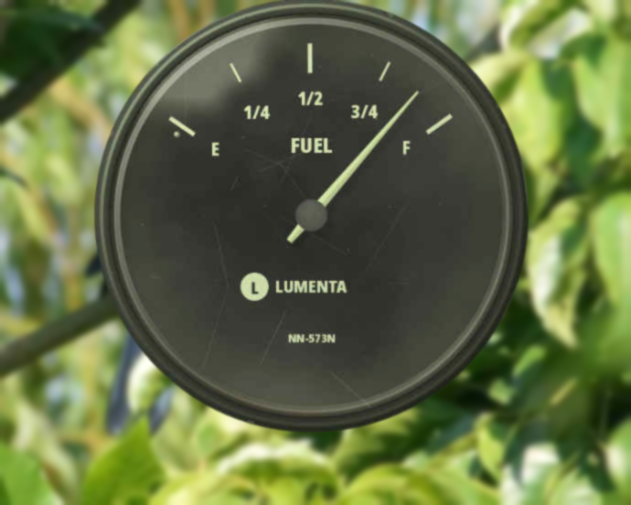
0.875
